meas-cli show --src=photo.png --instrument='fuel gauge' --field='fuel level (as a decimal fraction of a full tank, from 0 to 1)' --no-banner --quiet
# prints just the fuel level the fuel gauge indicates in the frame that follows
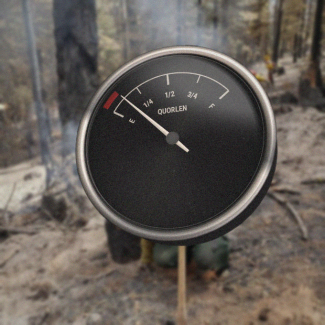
0.125
